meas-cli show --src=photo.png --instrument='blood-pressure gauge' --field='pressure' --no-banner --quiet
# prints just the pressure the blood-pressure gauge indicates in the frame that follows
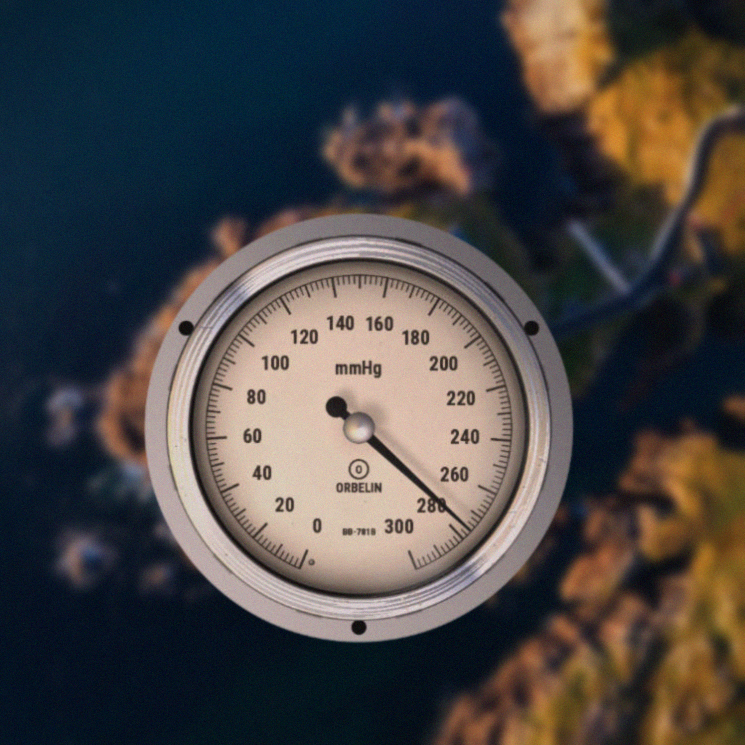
276 mmHg
